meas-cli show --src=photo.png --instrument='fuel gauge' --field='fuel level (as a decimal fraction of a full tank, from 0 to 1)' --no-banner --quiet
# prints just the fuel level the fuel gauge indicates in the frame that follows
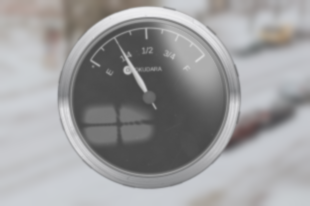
0.25
